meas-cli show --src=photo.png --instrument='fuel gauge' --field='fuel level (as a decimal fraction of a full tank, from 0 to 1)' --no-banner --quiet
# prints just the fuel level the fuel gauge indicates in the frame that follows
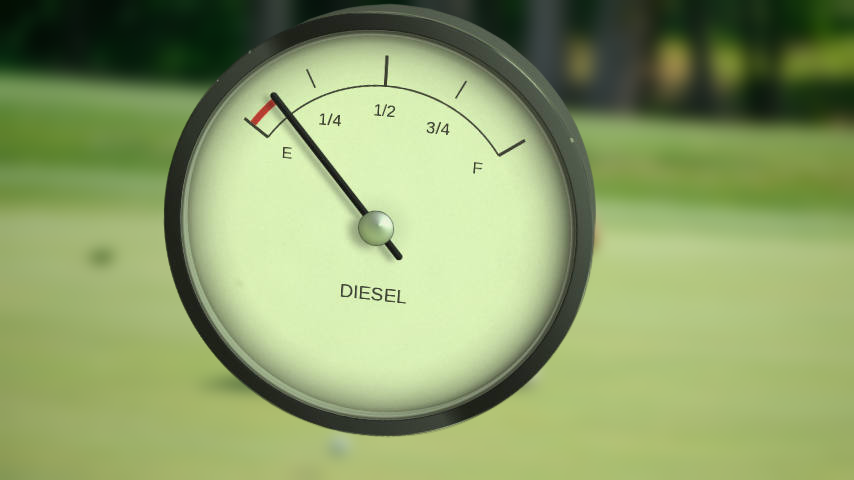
0.125
